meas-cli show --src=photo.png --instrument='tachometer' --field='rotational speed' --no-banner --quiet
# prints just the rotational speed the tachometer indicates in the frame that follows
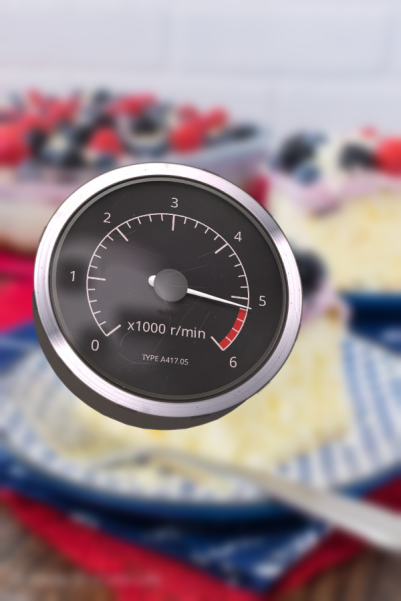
5200 rpm
